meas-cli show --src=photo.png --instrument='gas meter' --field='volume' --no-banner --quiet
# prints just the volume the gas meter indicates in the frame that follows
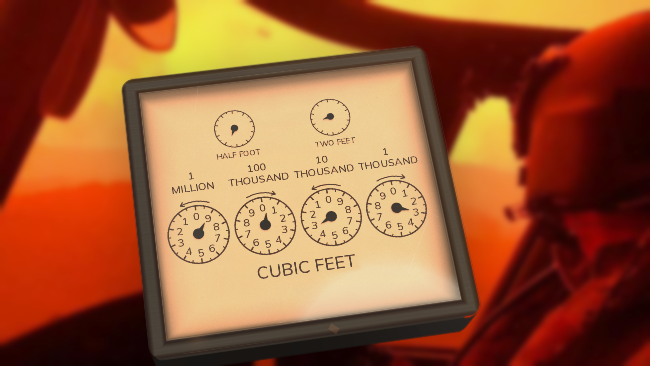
903300 ft³
